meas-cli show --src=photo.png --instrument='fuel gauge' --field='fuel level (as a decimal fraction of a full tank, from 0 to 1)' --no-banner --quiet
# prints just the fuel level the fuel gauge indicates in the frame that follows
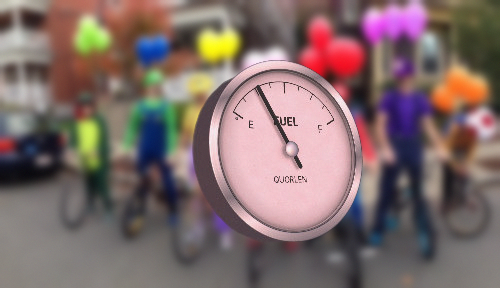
0.25
